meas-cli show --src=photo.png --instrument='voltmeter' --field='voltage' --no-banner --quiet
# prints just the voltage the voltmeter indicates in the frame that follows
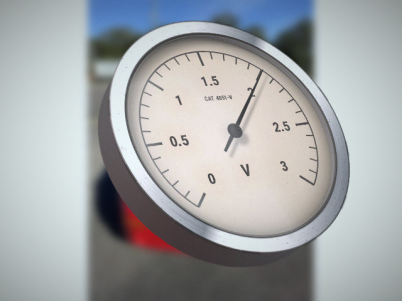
2 V
